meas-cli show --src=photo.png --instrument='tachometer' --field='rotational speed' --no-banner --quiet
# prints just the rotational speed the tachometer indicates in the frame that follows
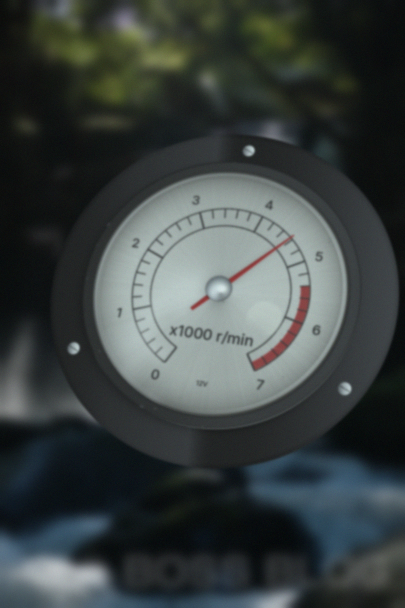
4600 rpm
